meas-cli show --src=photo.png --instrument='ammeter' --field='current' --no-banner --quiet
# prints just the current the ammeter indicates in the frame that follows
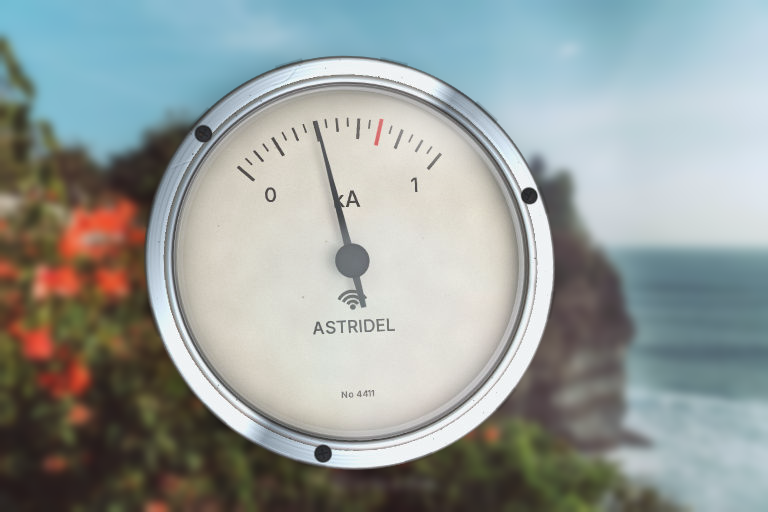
0.4 kA
